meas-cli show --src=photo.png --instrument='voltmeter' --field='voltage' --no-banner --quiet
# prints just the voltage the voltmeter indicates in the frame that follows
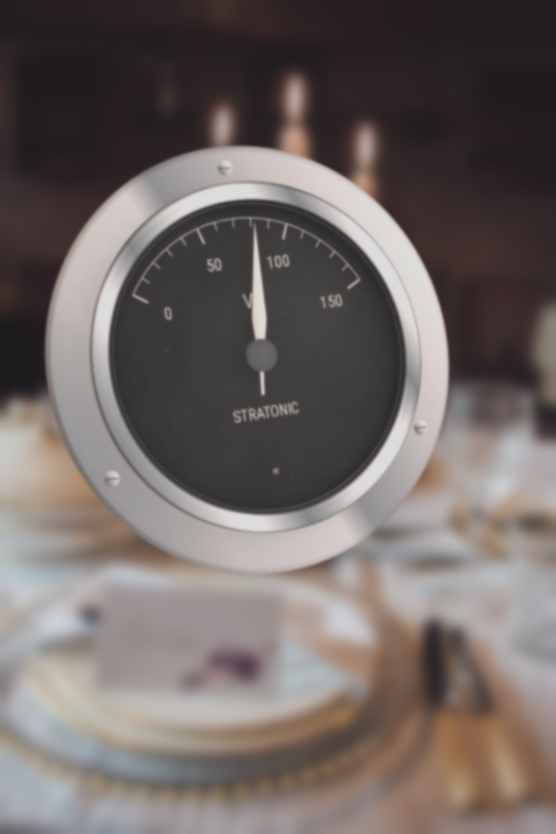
80 V
